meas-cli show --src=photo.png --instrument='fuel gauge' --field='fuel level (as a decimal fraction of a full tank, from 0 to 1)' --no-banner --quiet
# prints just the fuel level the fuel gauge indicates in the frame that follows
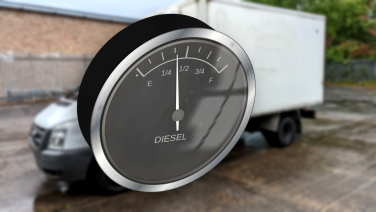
0.375
